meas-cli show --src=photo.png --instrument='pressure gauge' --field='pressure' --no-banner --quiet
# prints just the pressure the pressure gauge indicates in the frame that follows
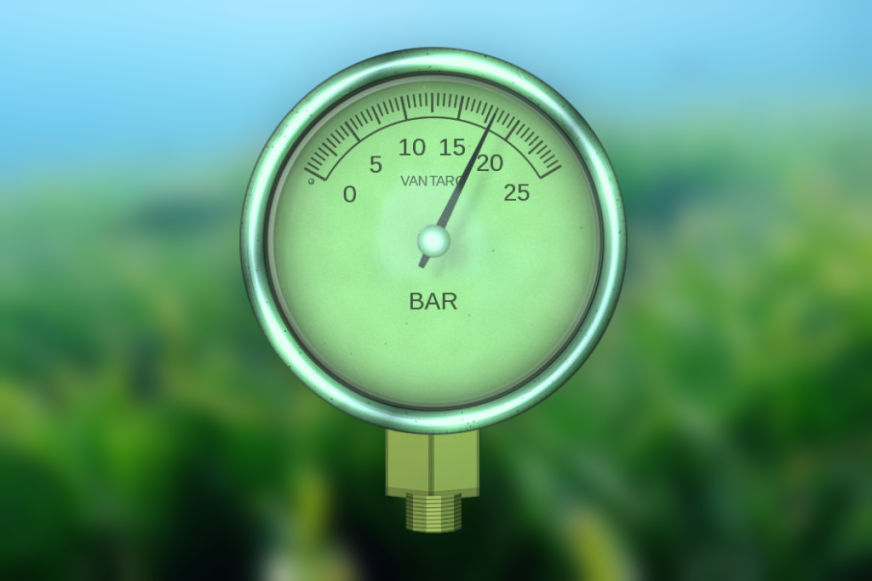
18 bar
